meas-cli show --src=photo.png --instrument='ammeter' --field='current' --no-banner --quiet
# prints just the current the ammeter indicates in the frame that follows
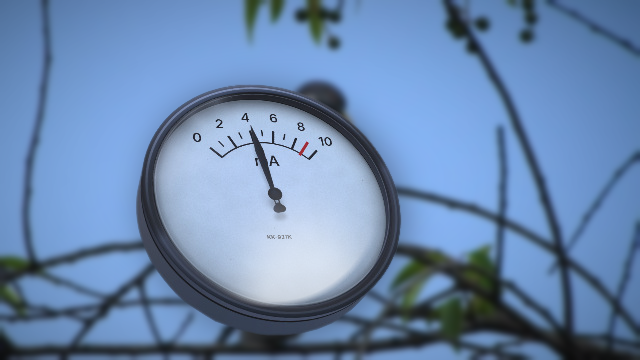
4 mA
